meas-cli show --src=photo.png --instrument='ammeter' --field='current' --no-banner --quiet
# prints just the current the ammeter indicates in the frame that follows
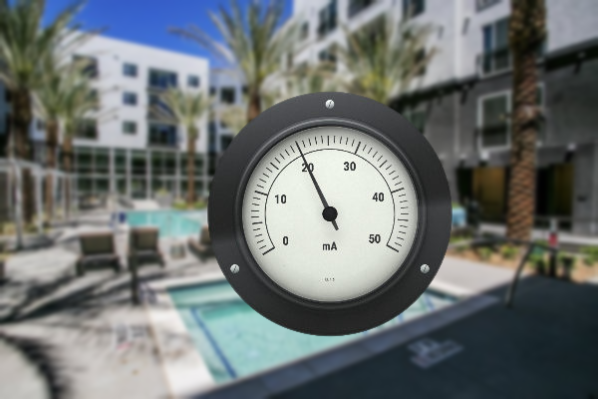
20 mA
